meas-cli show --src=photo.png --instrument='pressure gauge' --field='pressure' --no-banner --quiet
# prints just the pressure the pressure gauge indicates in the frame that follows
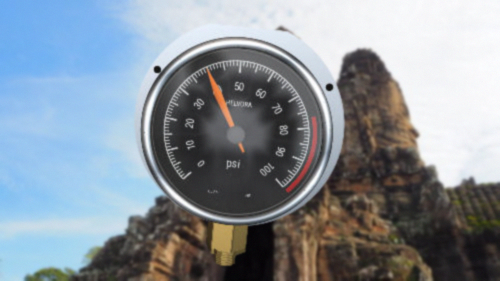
40 psi
